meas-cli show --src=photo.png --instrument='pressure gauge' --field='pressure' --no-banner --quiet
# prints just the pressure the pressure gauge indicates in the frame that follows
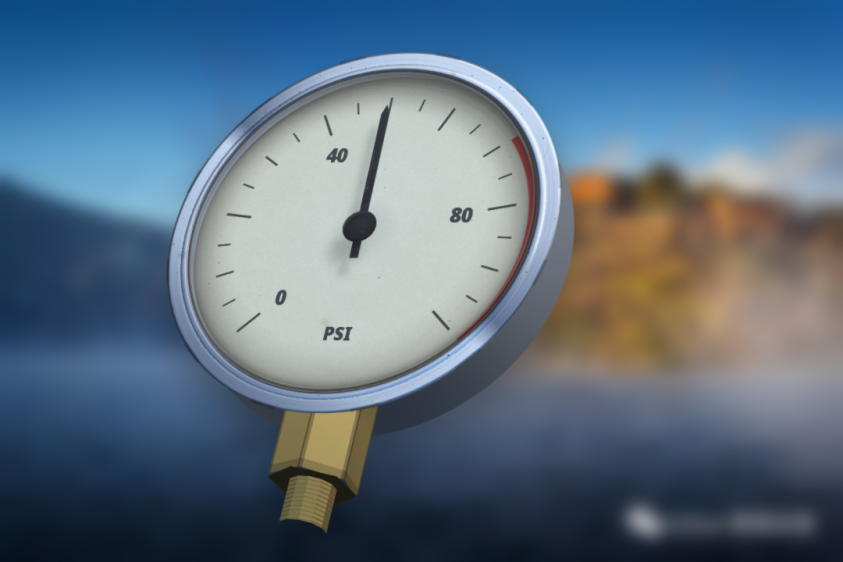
50 psi
